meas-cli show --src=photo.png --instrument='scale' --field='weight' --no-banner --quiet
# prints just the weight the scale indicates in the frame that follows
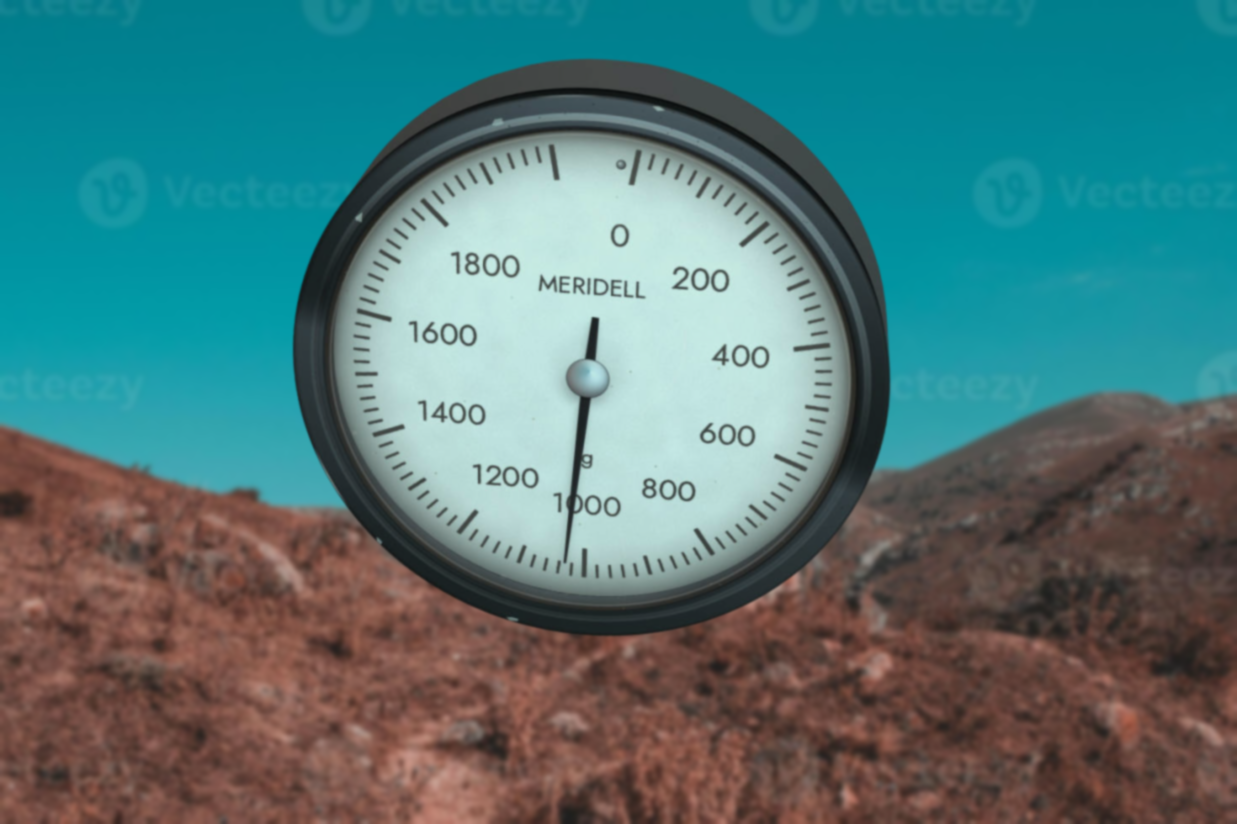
1030 g
